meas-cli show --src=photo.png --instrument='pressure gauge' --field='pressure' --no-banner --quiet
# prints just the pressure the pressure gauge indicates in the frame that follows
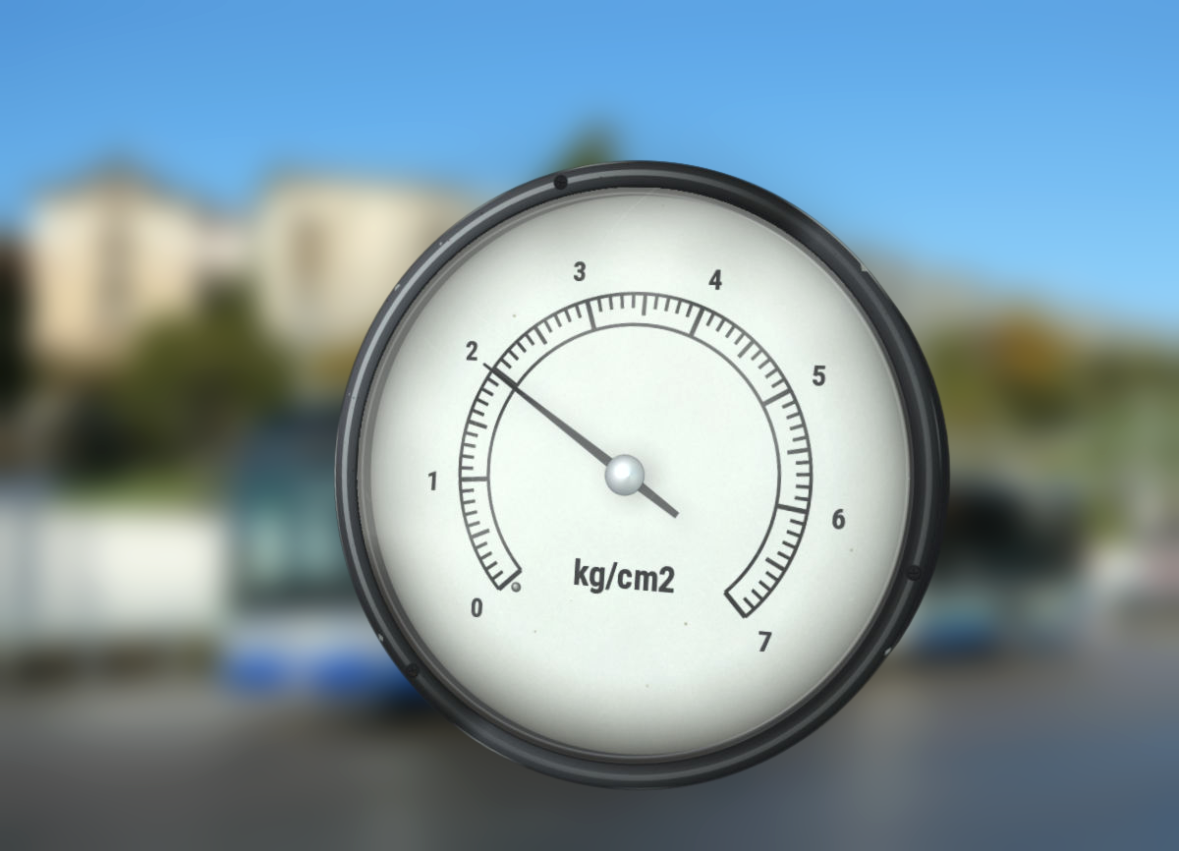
2 kg/cm²
